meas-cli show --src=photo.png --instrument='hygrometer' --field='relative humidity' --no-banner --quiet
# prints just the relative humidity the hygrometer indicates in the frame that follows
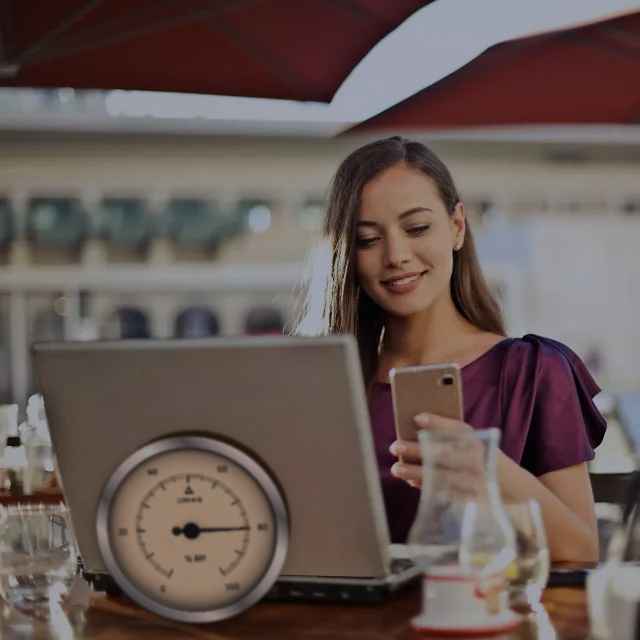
80 %
